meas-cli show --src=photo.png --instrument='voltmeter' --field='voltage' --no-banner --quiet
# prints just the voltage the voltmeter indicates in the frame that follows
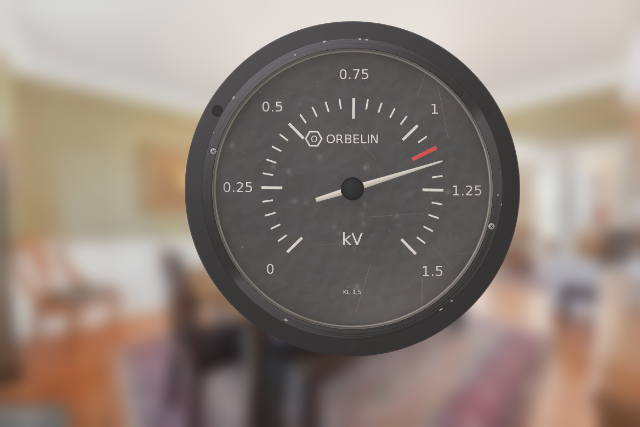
1.15 kV
